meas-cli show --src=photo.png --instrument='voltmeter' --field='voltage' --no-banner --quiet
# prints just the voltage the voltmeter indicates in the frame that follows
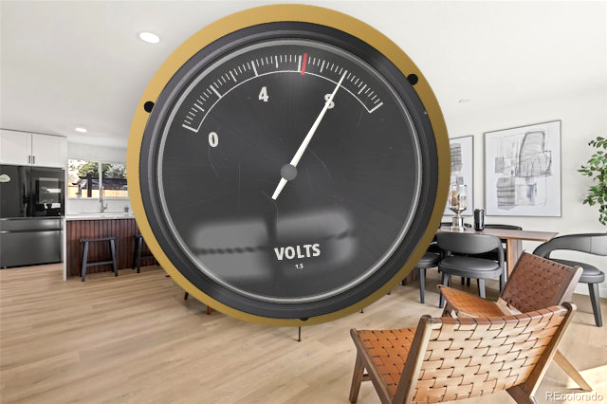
8 V
